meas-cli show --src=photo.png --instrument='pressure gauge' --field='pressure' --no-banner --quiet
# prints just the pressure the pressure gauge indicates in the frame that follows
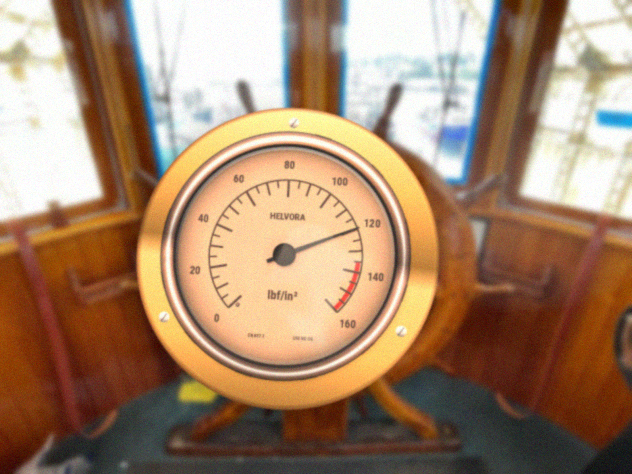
120 psi
